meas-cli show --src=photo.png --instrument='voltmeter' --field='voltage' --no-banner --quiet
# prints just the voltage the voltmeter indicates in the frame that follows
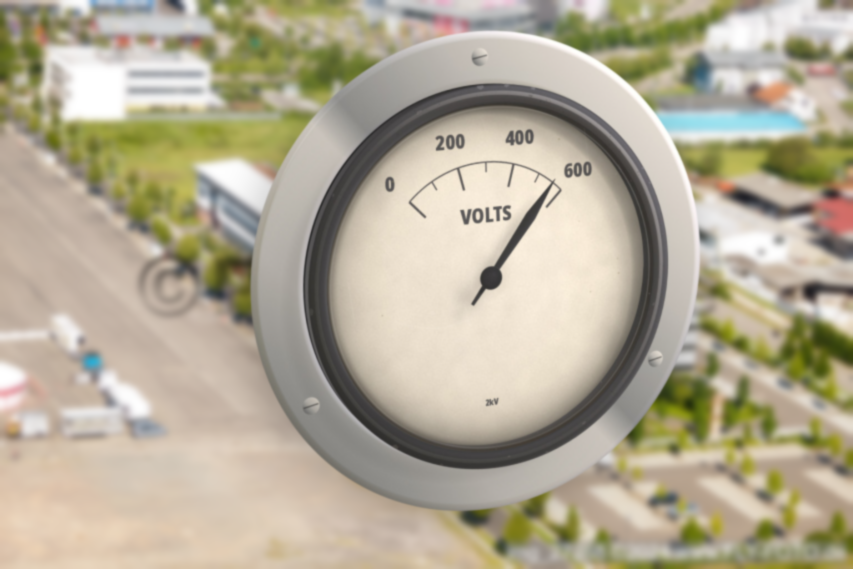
550 V
